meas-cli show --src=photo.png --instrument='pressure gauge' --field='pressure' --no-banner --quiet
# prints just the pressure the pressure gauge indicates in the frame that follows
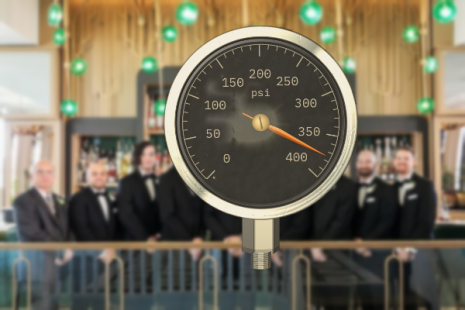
375 psi
